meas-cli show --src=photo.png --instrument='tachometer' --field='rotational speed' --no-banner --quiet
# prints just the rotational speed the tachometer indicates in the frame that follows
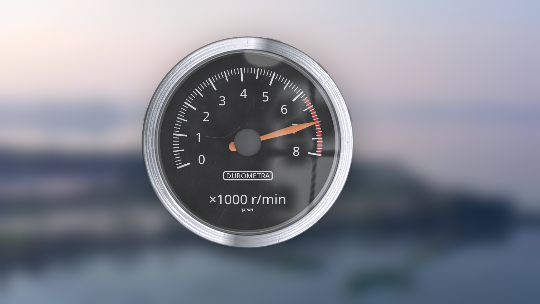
7000 rpm
